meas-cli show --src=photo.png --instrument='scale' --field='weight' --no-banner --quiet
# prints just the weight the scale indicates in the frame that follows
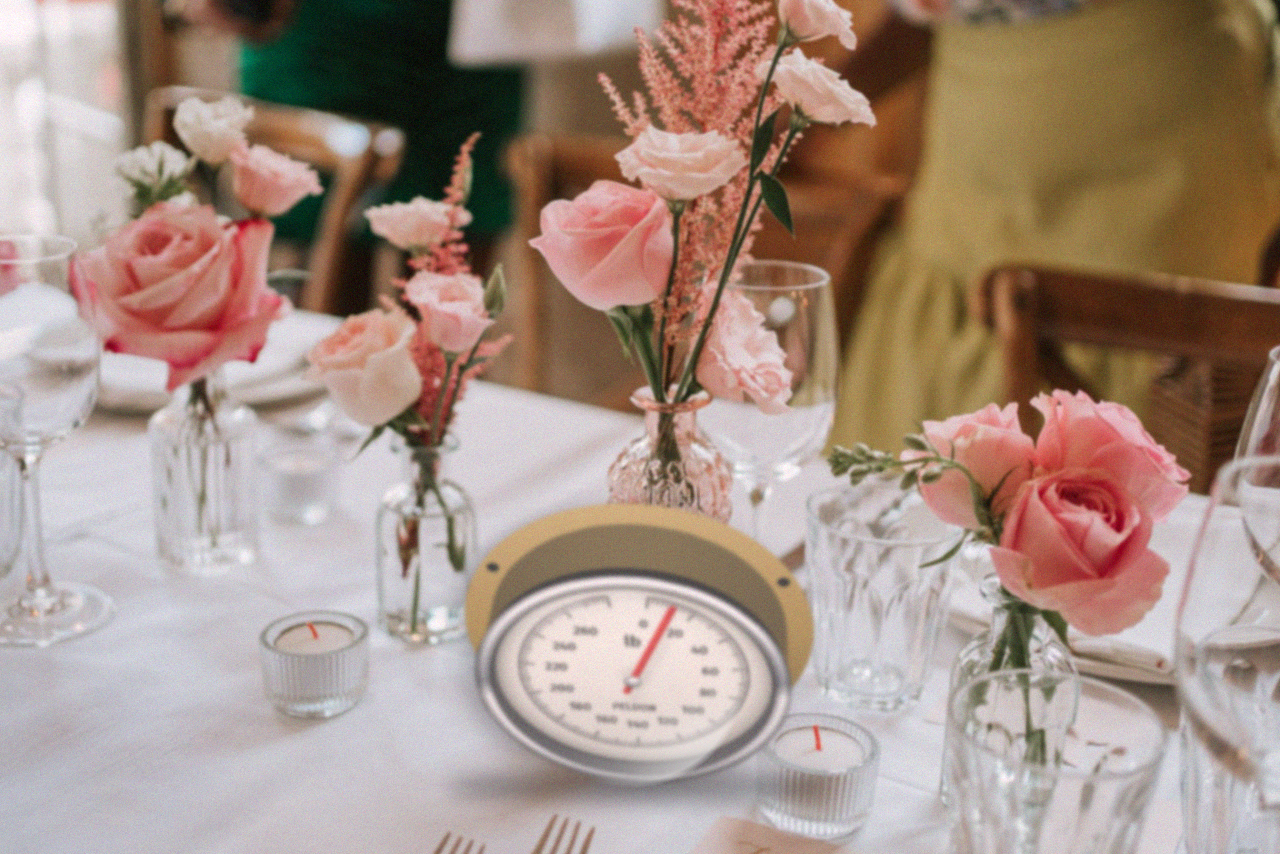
10 lb
